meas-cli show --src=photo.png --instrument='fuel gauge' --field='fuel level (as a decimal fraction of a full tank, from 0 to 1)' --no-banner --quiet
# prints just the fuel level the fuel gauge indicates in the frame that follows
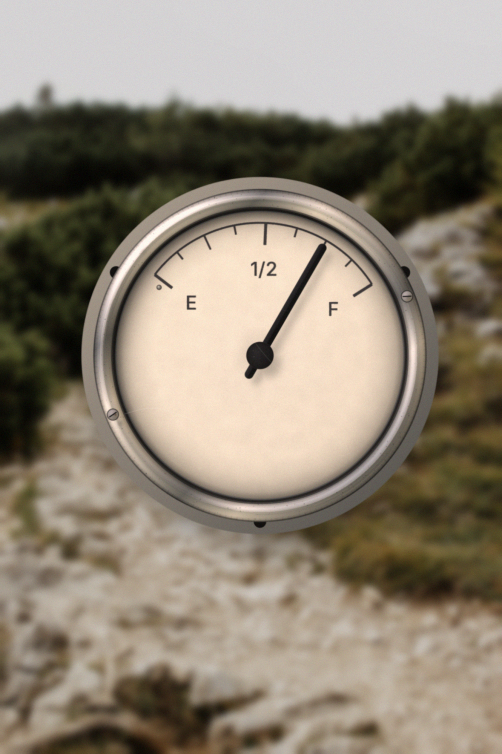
0.75
